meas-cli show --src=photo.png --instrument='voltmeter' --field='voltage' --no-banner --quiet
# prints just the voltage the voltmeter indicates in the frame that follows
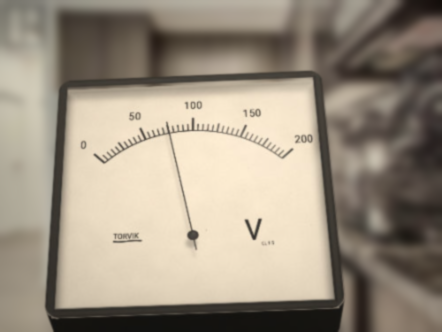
75 V
